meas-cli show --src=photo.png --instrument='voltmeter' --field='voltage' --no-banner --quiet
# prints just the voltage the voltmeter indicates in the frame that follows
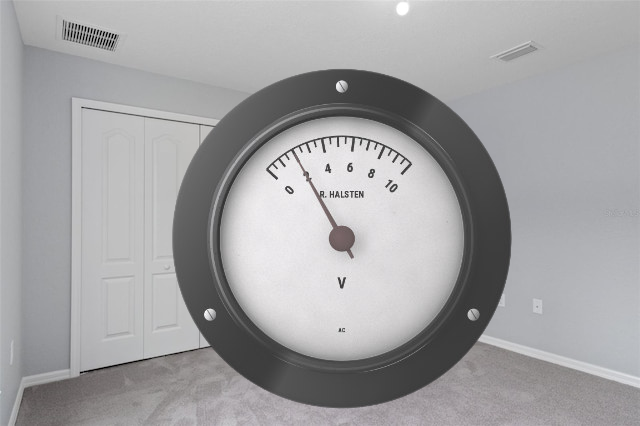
2 V
